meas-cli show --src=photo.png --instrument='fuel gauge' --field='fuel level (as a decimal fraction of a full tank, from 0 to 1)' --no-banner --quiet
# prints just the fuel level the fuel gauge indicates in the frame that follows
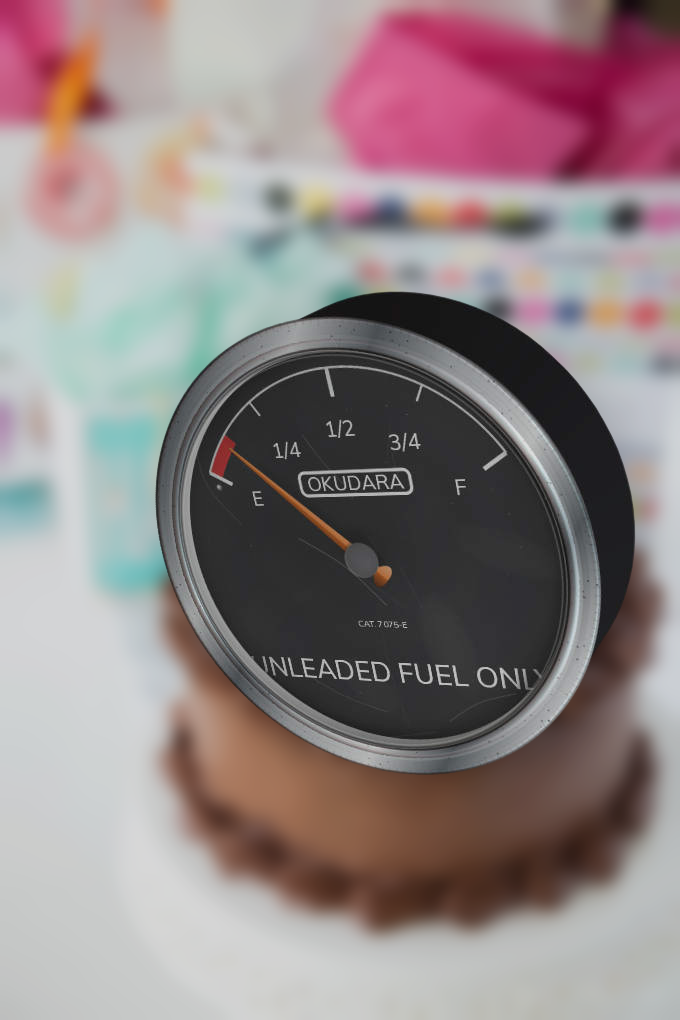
0.125
